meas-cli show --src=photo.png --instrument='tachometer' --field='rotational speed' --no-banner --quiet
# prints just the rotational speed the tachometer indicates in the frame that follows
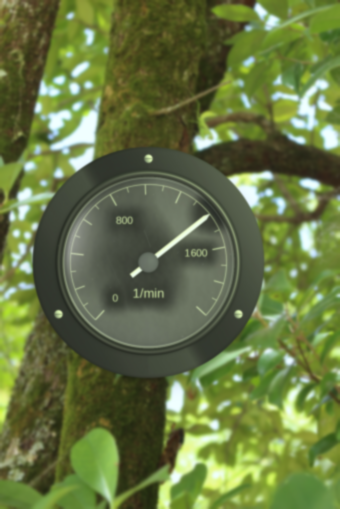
1400 rpm
